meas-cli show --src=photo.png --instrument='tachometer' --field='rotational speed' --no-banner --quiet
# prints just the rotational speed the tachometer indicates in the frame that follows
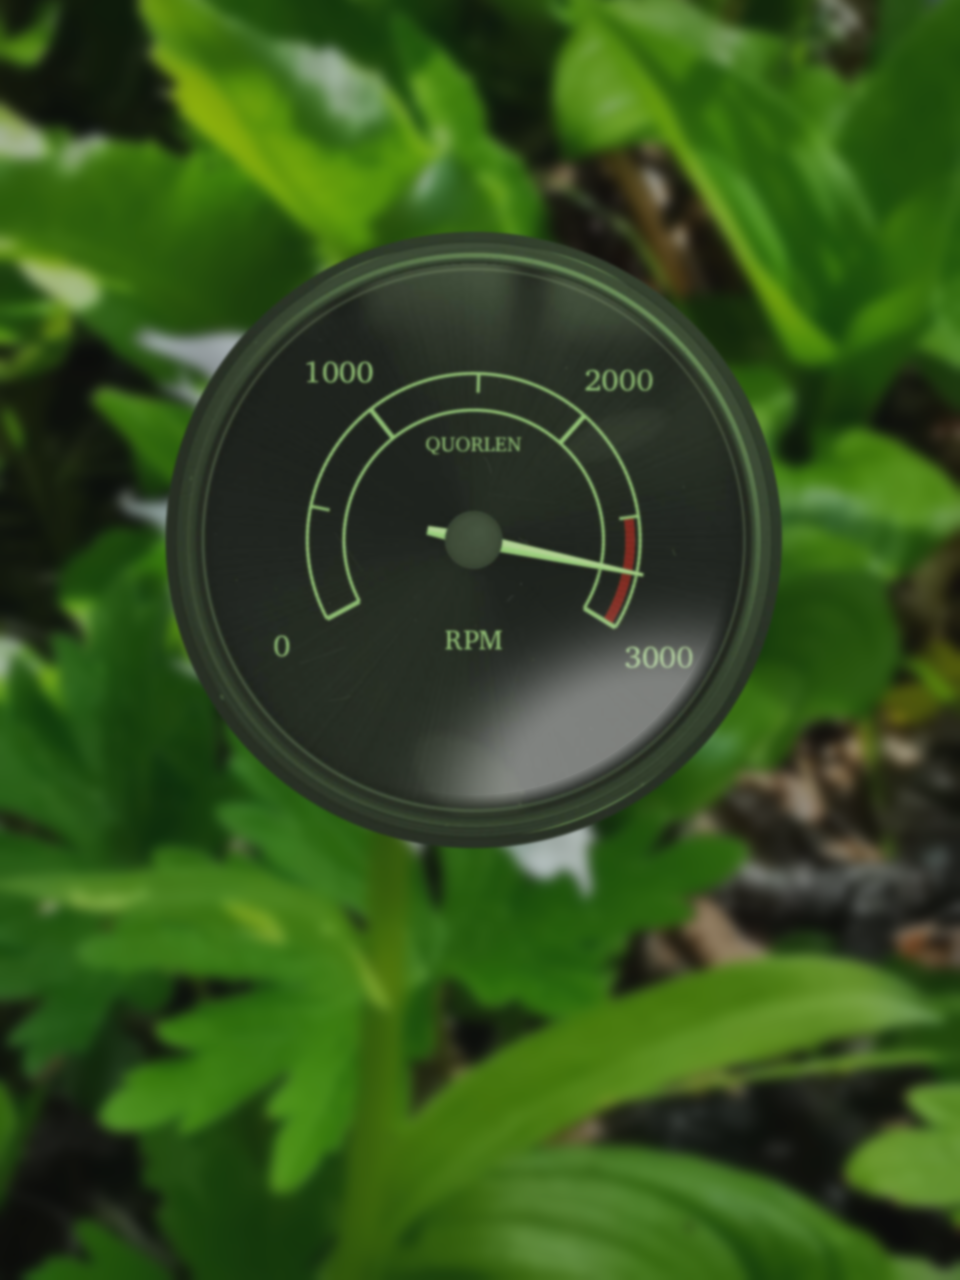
2750 rpm
